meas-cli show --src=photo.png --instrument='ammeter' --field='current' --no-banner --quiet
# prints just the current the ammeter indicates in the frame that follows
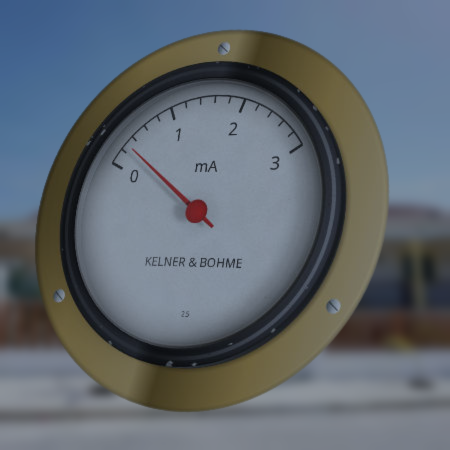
0.3 mA
